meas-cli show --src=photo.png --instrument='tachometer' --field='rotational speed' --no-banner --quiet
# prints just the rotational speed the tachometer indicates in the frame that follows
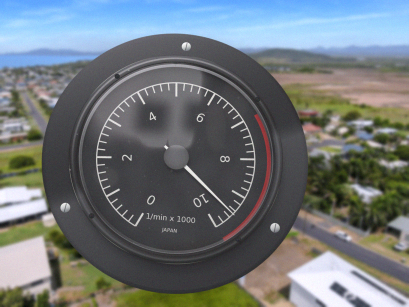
9500 rpm
